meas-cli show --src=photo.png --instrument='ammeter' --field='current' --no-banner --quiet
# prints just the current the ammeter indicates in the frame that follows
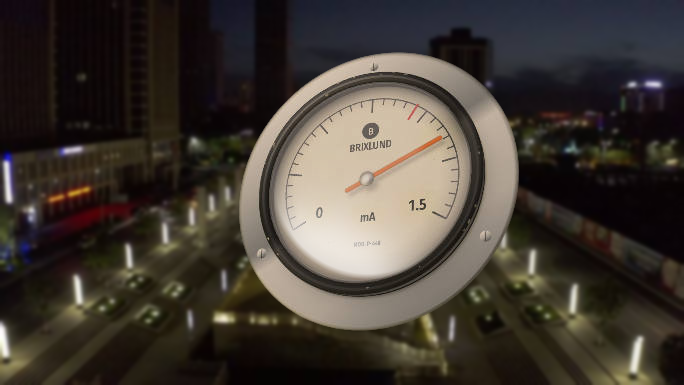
1.15 mA
